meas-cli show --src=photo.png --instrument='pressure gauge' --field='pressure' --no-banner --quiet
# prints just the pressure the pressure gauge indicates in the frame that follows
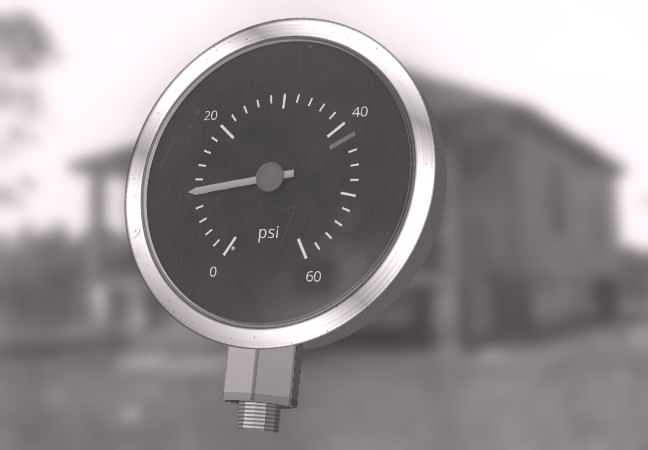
10 psi
